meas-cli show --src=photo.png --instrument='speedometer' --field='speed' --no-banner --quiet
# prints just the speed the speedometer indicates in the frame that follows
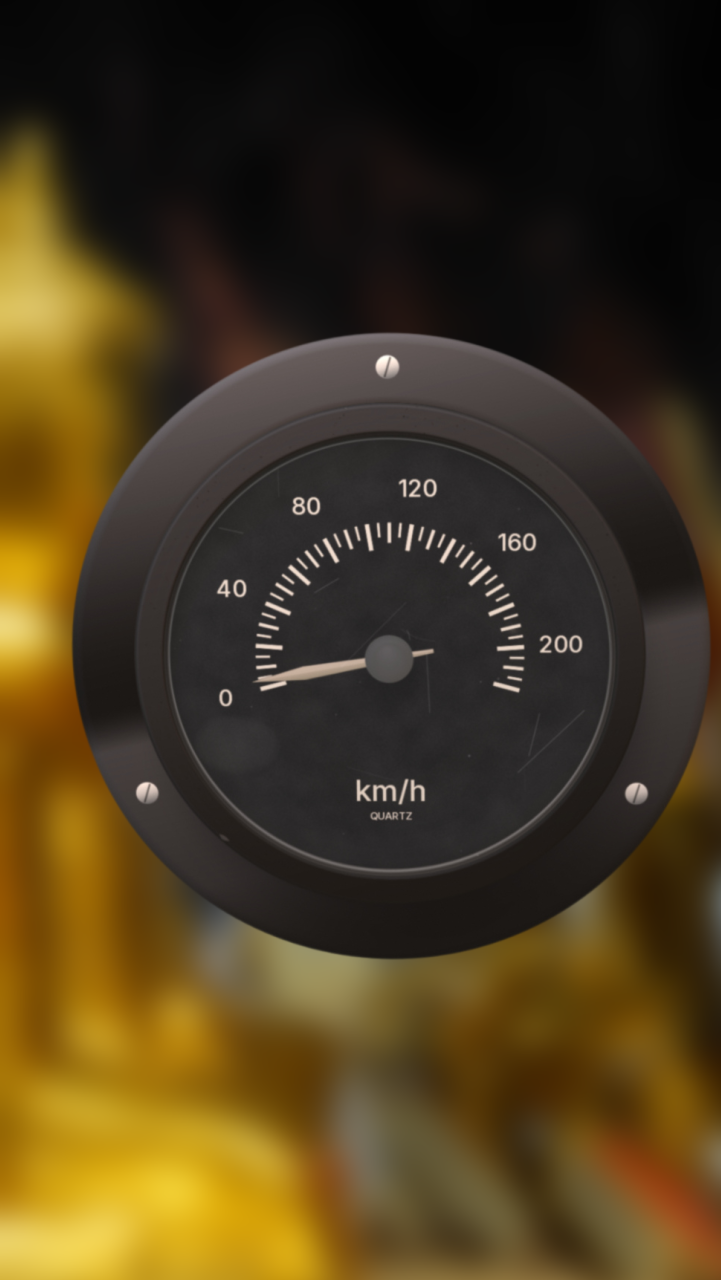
5 km/h
